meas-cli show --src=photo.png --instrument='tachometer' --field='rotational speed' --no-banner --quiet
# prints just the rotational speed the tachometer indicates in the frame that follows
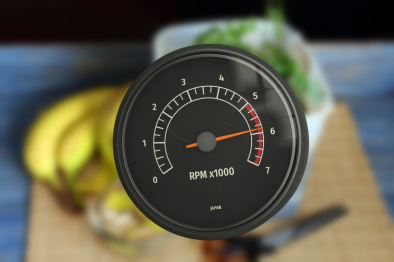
5875 rpm
